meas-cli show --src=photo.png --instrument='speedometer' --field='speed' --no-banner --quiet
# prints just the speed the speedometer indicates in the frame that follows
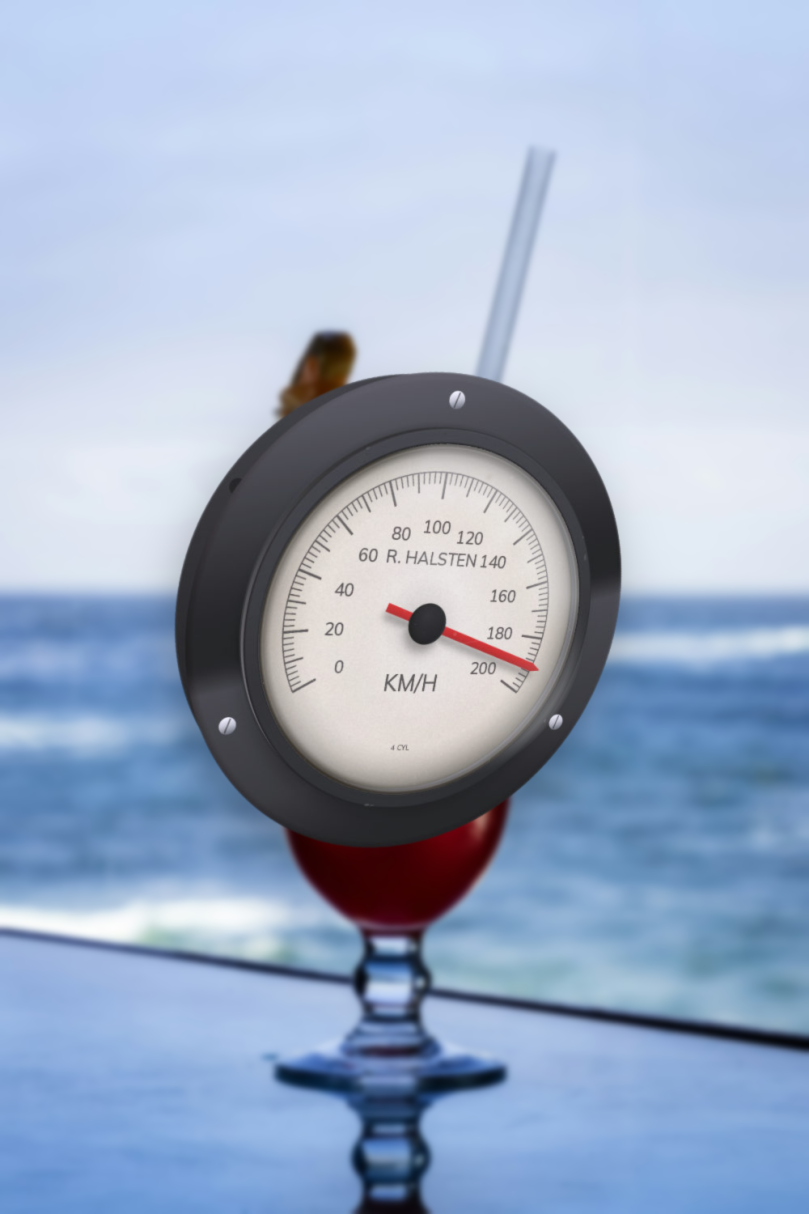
190 km/h
